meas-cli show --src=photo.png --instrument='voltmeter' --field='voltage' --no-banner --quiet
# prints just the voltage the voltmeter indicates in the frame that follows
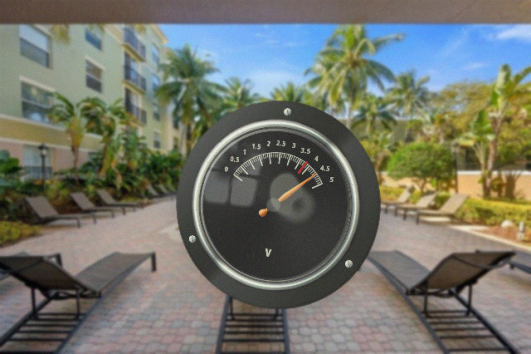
4.5 V
